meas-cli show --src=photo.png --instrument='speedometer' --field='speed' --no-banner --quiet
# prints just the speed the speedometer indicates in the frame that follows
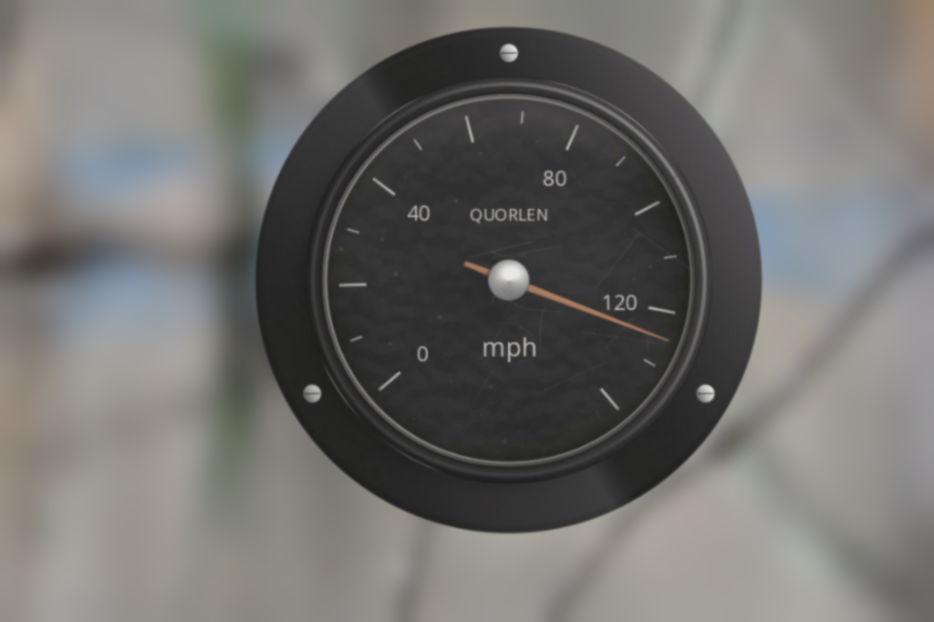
125 mph
